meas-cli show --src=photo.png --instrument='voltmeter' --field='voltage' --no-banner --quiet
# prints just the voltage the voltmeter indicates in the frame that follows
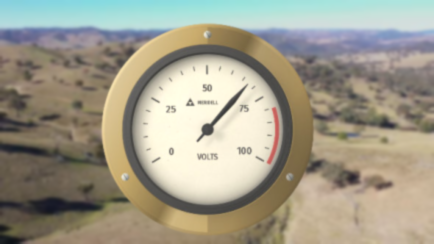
67.5 V
